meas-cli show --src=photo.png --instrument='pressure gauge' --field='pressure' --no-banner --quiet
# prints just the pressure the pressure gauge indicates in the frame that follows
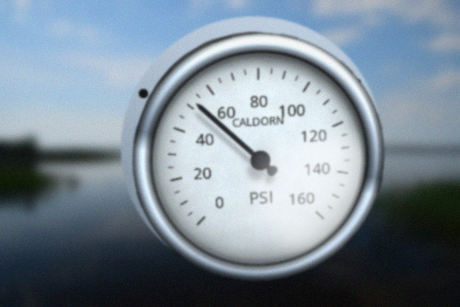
52.5 psi
